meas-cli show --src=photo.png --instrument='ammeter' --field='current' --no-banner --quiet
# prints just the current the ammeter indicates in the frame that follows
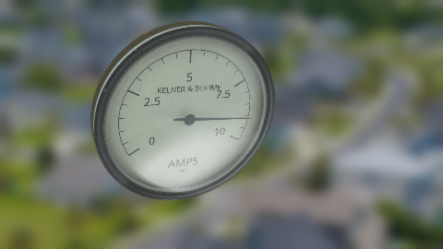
9 A
